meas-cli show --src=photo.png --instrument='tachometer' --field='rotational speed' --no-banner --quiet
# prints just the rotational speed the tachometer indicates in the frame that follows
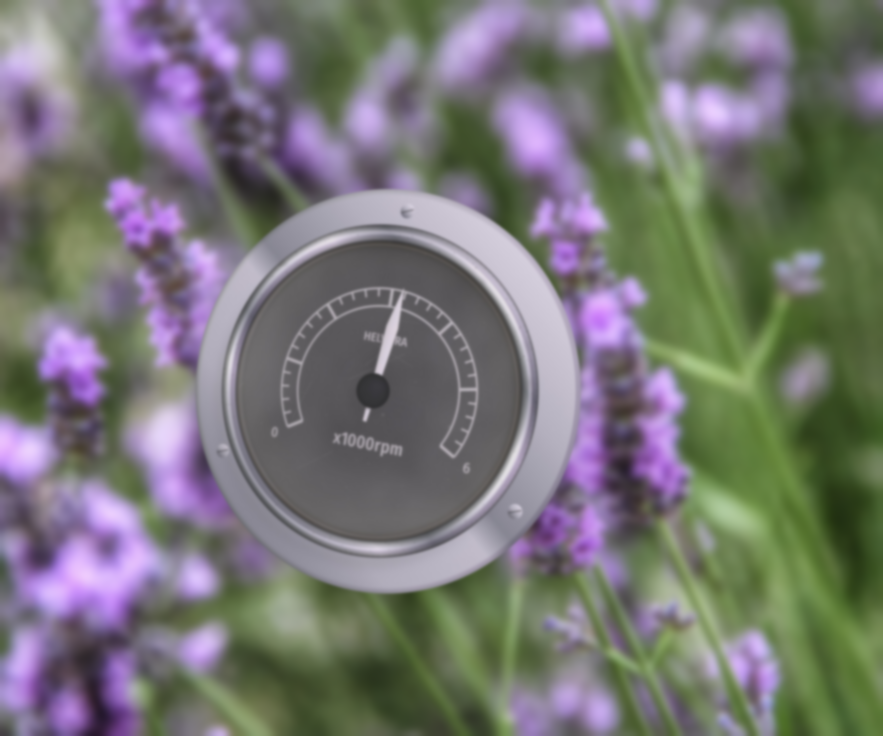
3200 rpm
